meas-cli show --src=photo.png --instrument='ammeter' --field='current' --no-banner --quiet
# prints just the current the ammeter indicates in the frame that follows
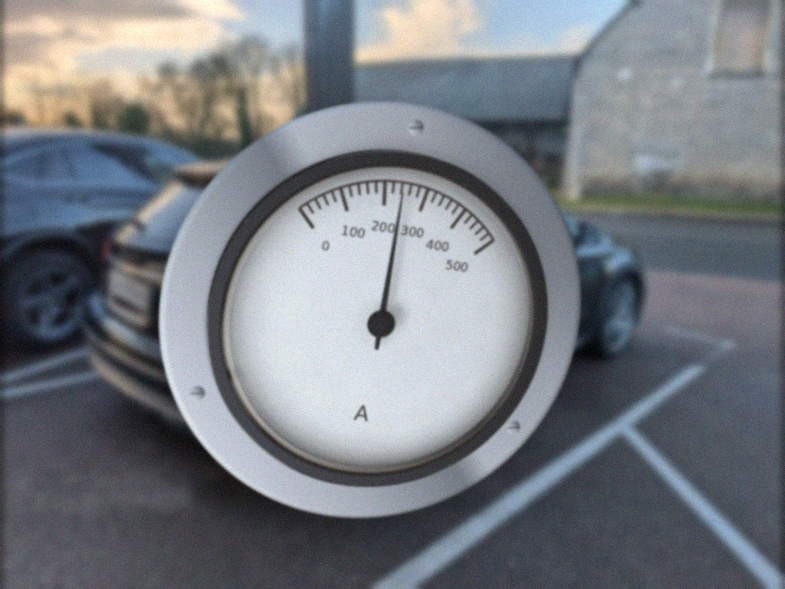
240 A
